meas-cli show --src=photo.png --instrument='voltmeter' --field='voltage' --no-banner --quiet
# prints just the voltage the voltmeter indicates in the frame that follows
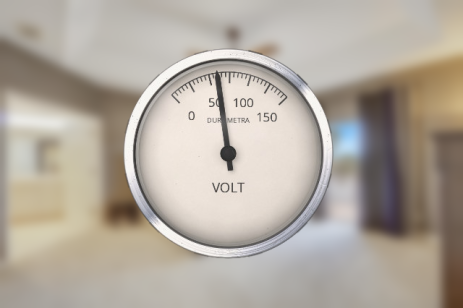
60 V
